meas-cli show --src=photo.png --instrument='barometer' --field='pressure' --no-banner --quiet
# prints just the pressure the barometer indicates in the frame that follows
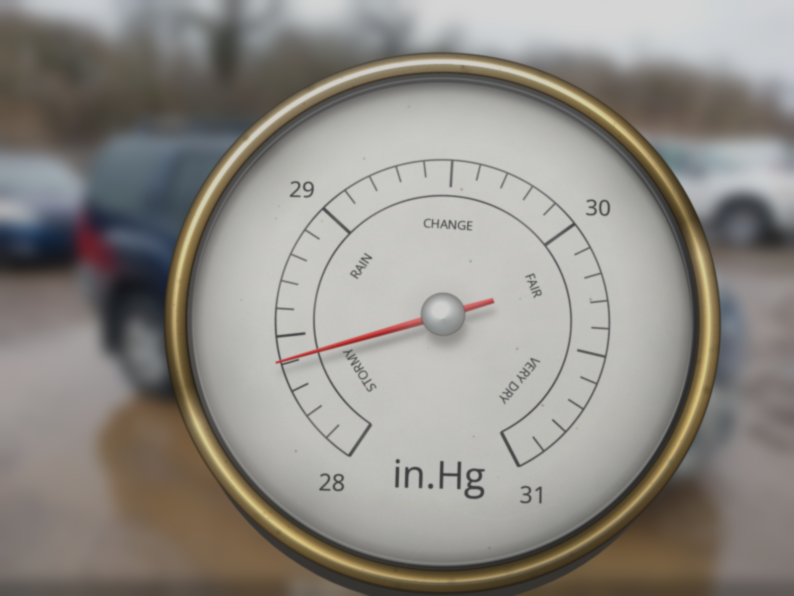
28.4 inHg
